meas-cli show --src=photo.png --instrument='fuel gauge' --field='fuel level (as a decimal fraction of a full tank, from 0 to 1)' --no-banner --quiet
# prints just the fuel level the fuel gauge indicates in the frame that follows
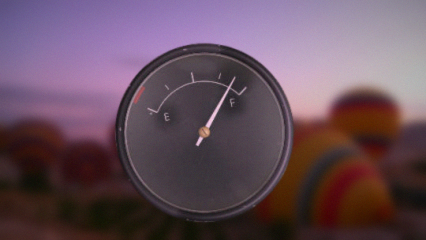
0.875
